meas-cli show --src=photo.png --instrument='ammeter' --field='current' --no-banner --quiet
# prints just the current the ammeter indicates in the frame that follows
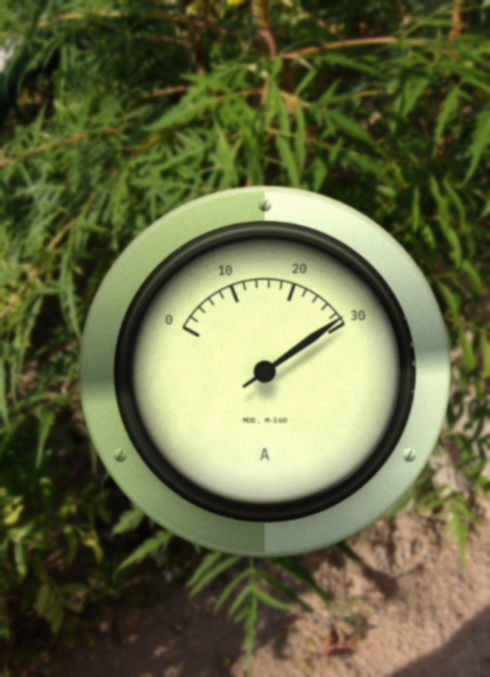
29 A
